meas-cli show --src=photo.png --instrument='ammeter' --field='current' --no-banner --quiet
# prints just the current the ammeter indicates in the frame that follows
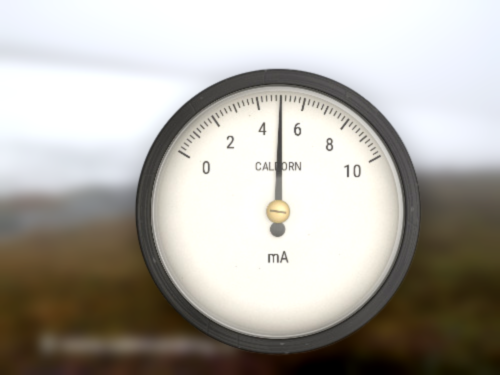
5 mA
